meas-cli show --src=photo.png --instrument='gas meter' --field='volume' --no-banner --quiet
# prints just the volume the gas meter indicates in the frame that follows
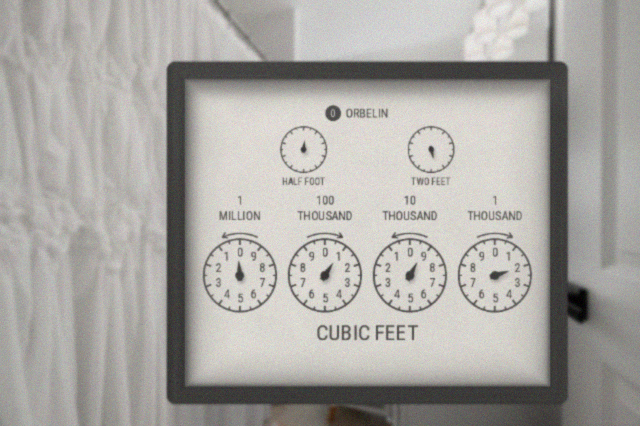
9200 ft³
